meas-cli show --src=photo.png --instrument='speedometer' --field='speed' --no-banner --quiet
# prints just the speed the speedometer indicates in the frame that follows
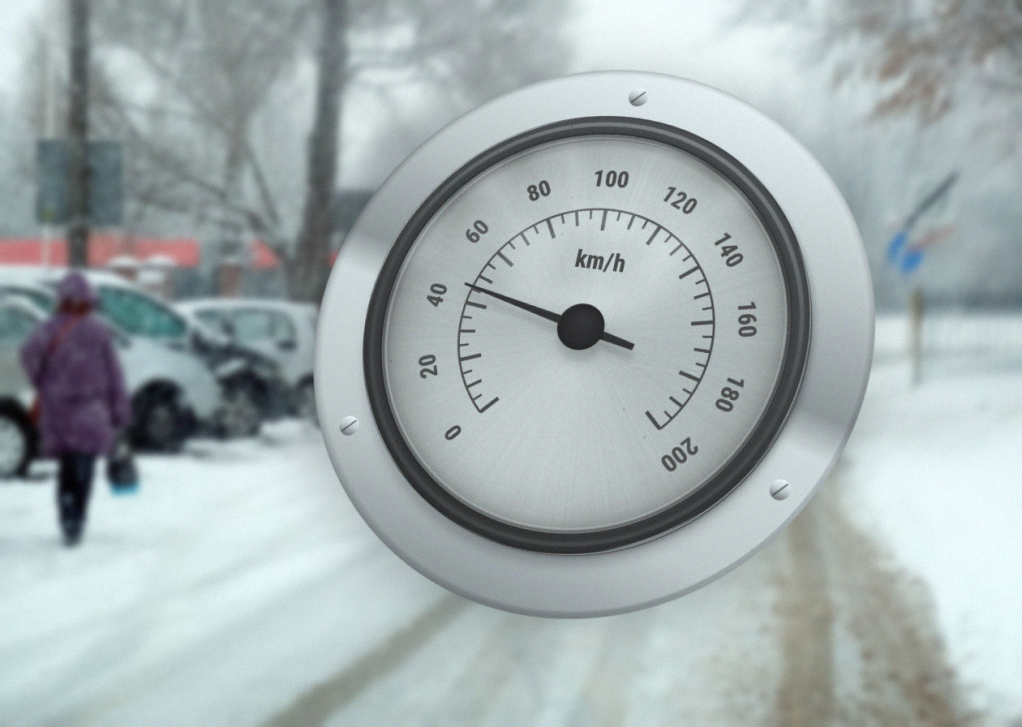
45 km/h
